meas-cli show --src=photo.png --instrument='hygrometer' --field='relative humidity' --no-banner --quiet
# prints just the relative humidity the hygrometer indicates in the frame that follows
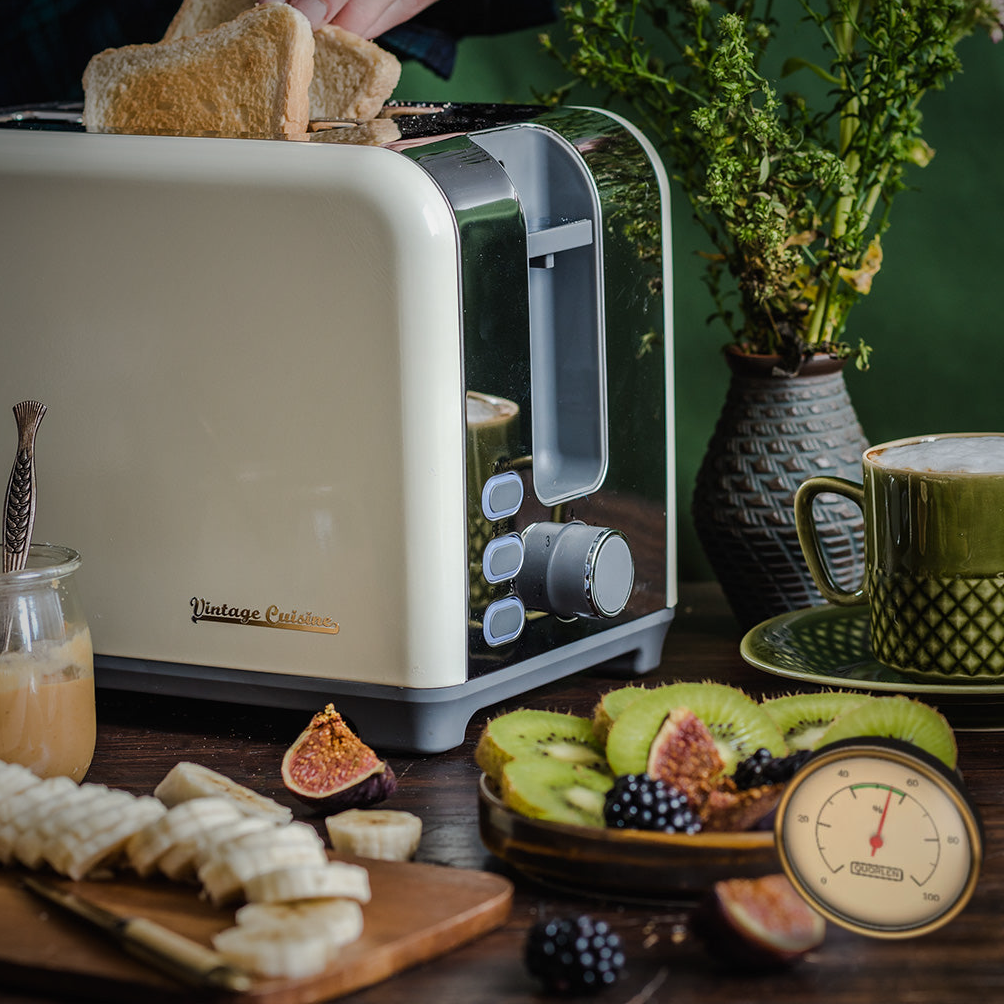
55 %
